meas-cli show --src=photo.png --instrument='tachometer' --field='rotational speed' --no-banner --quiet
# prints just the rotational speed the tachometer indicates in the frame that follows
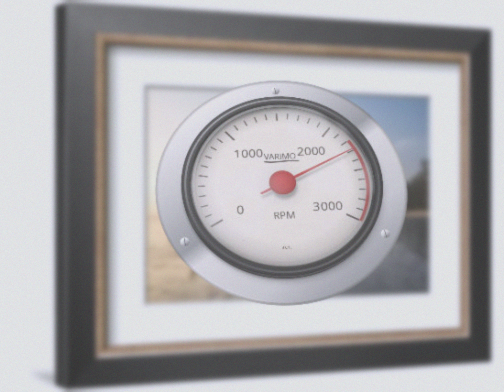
2300 rpm
